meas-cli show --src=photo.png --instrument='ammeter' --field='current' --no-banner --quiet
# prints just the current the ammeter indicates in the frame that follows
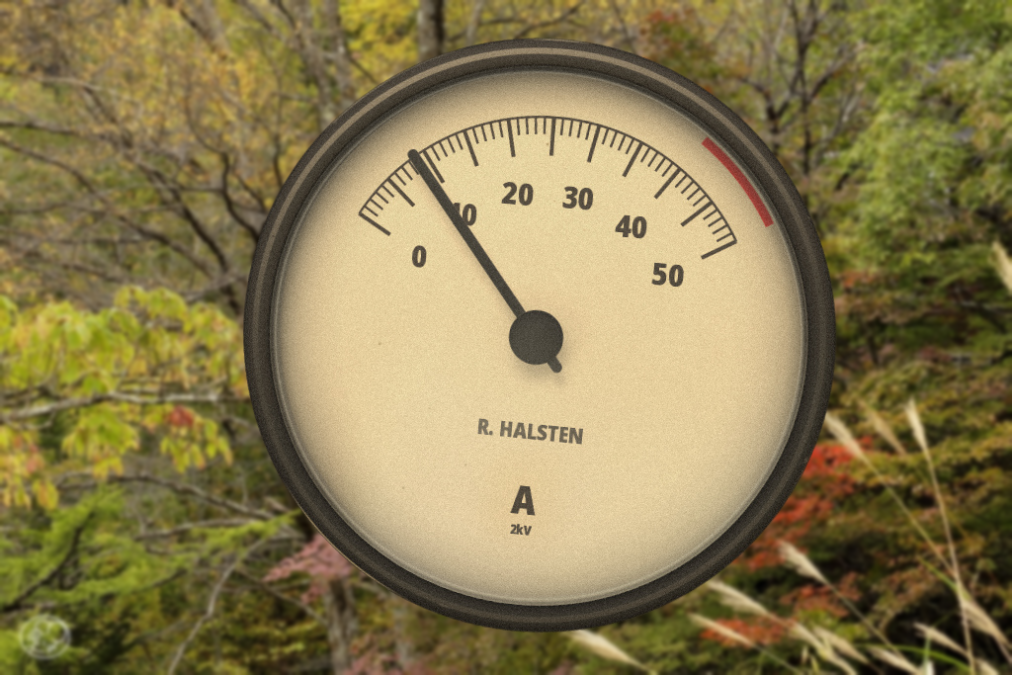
9 A
